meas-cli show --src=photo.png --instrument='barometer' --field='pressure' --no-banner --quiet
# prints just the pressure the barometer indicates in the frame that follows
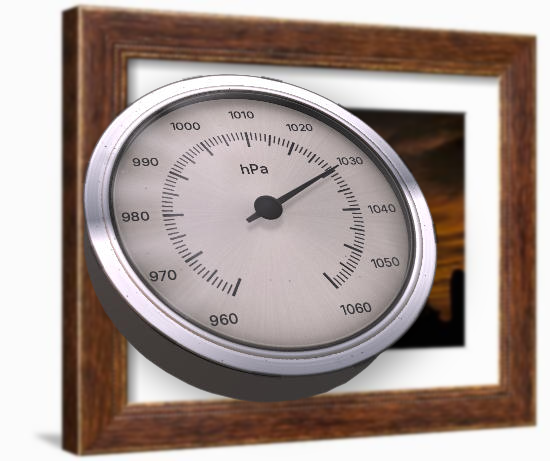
1030 hPa
